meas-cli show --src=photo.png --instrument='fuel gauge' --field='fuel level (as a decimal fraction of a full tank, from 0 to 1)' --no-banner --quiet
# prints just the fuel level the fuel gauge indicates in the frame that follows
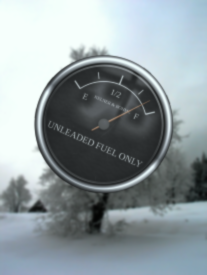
0.875
